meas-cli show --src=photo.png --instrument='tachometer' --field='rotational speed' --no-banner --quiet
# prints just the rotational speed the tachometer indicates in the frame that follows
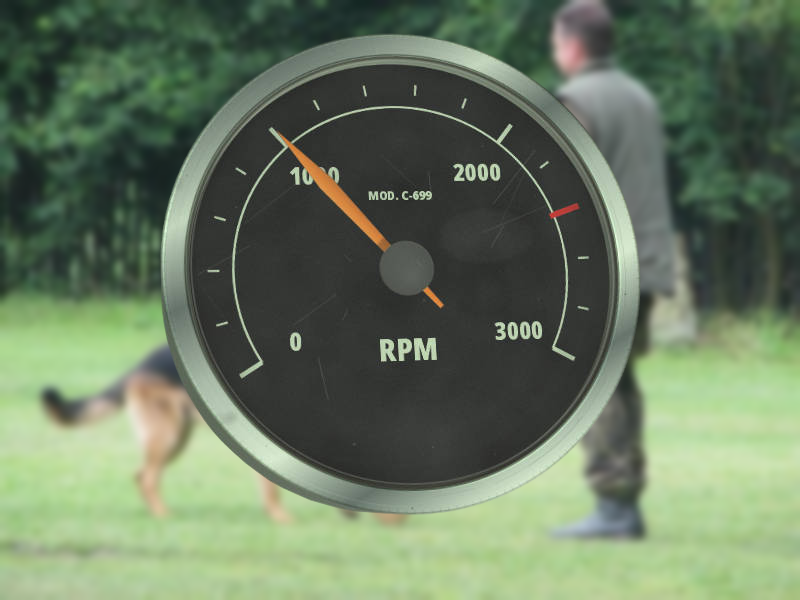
1000 rpm
